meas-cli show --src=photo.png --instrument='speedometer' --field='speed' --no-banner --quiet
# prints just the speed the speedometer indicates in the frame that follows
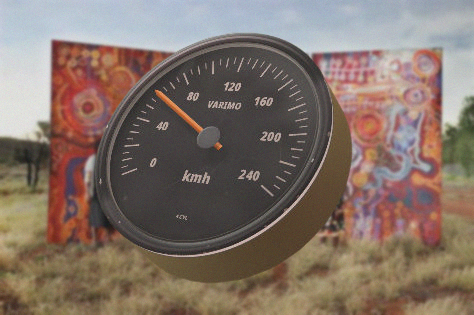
60 km/h
